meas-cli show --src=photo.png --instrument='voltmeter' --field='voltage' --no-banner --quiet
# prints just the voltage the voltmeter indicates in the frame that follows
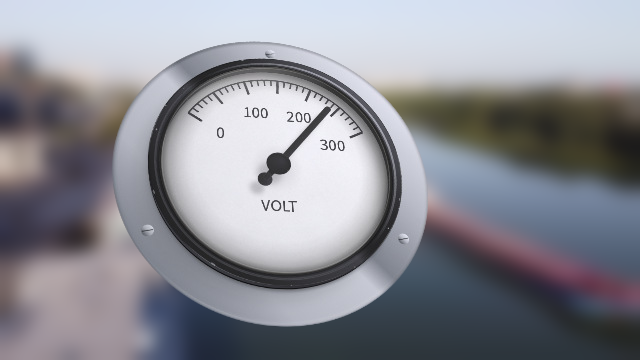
240 V
